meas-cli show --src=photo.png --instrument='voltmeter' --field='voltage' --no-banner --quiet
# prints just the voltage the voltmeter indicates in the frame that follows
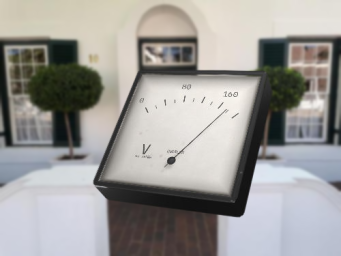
180 V
